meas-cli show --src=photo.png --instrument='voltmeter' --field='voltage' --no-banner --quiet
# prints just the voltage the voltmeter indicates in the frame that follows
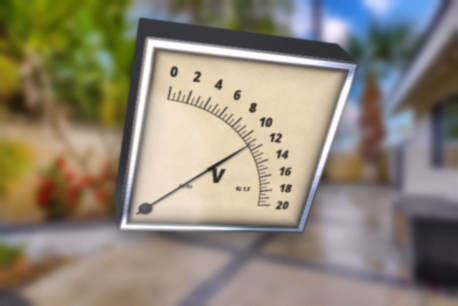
11 V
